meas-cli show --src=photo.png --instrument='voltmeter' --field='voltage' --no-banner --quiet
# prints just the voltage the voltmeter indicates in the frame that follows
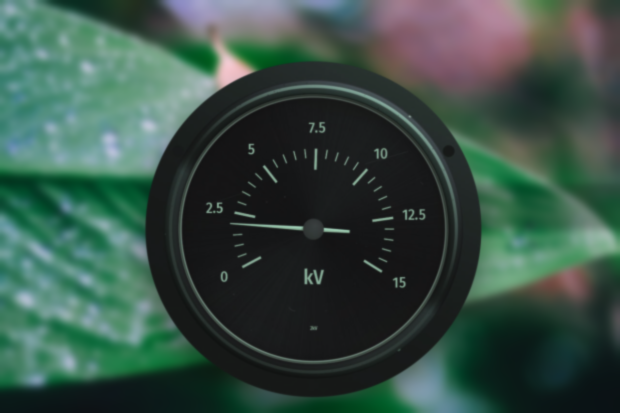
2 kV
